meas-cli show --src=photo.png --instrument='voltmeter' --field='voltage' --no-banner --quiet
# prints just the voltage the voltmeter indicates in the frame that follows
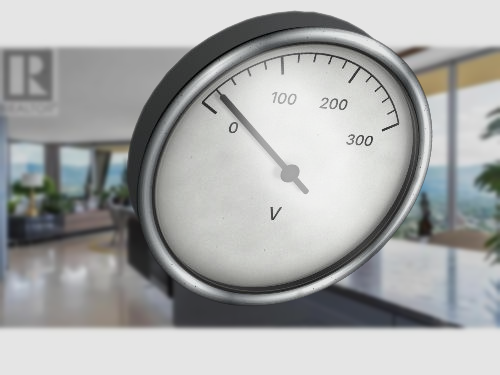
20 V
